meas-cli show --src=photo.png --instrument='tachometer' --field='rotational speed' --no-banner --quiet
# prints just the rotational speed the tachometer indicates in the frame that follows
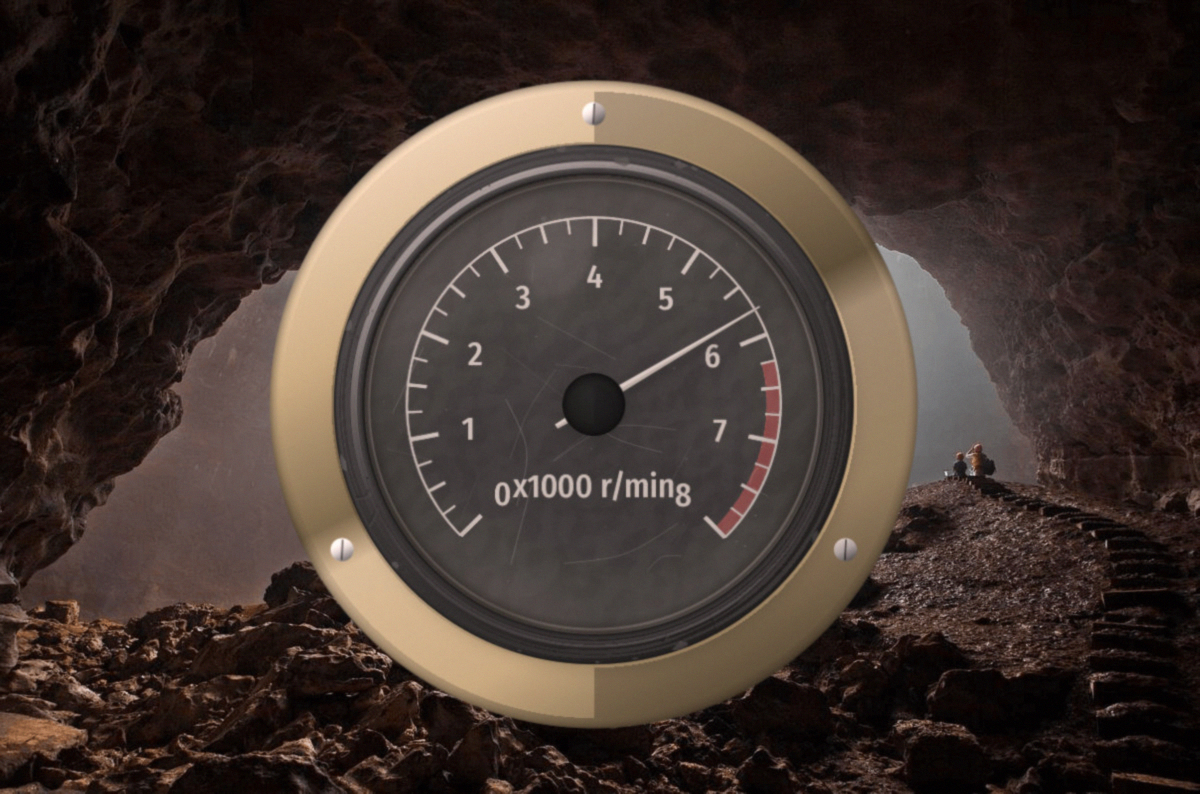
5750 rpm
